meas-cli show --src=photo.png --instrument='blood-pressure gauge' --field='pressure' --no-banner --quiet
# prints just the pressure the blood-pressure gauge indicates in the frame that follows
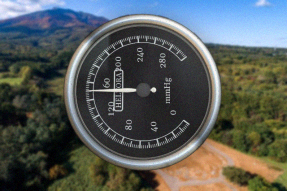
150 mmHg
